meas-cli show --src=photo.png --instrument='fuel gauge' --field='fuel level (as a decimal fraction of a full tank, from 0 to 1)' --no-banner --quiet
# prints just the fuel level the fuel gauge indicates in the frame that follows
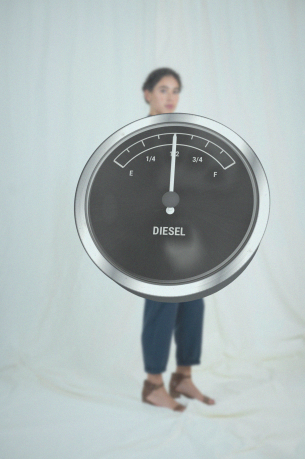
0.5
